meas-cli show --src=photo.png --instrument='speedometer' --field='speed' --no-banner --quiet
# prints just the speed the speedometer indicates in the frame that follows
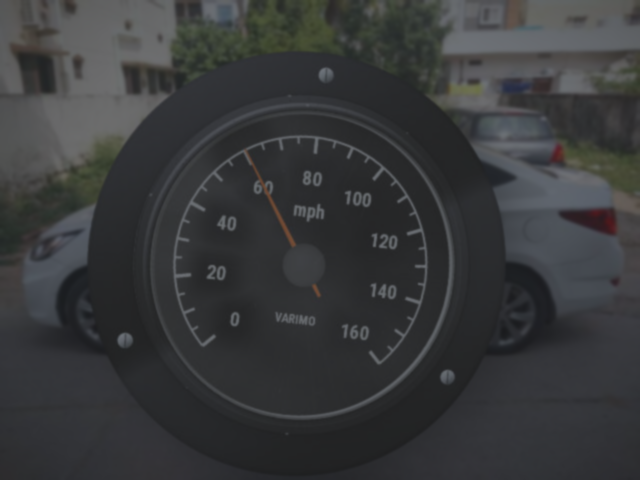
60 mph
